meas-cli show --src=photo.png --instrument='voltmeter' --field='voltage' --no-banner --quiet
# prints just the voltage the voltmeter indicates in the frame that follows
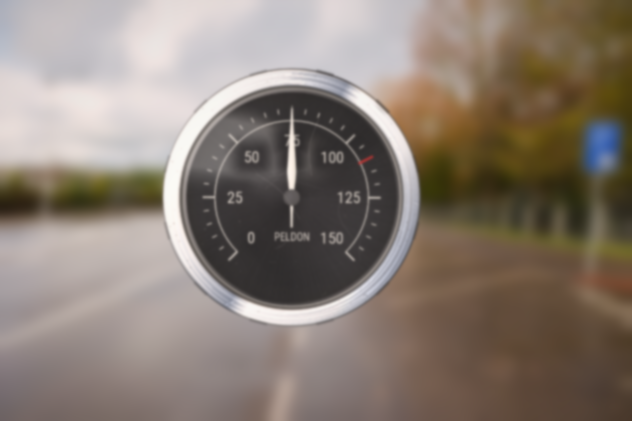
75 V
